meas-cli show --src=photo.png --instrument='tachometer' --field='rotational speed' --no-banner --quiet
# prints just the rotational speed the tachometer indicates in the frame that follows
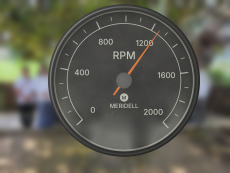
1250 rpm
